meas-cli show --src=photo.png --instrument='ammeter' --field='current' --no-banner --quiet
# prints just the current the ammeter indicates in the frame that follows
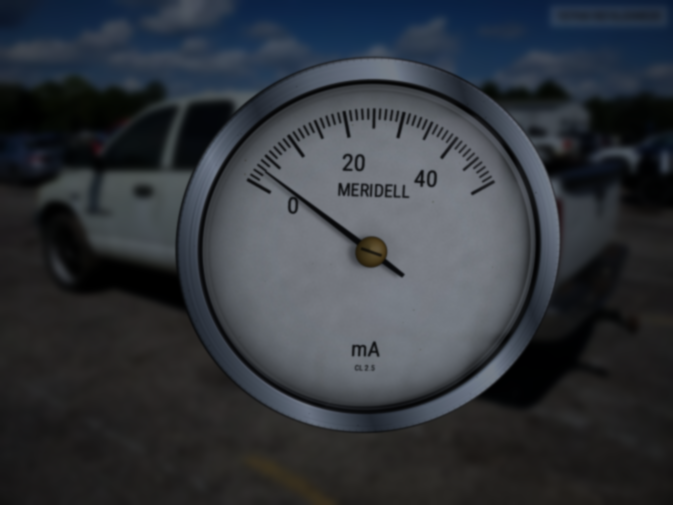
3 mA
